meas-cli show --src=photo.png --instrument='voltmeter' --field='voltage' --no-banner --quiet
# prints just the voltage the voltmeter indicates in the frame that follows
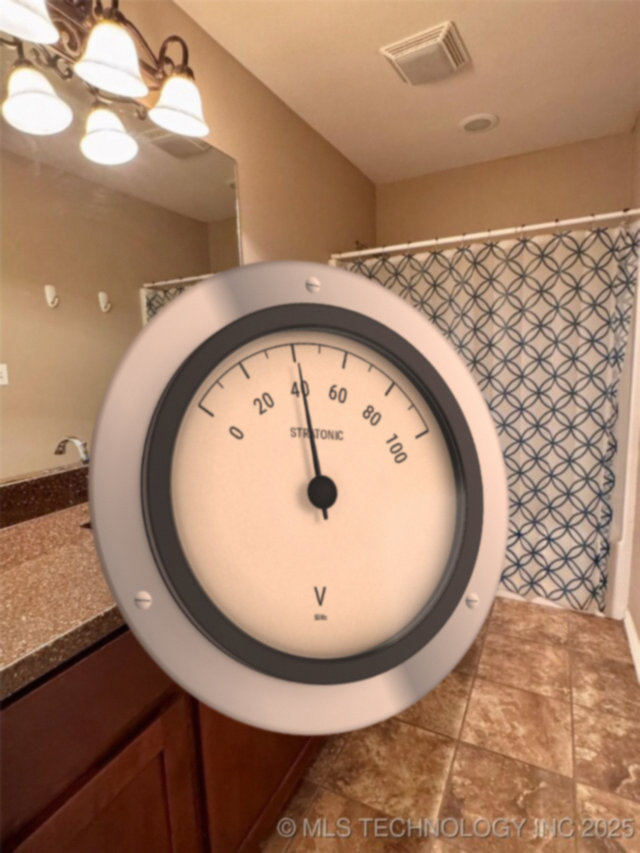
40 V
